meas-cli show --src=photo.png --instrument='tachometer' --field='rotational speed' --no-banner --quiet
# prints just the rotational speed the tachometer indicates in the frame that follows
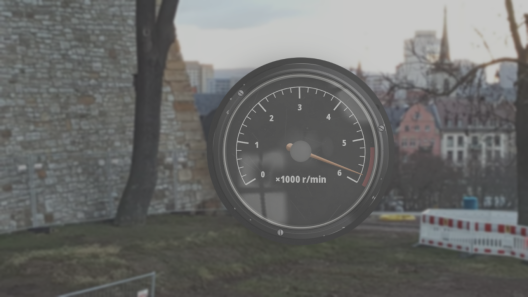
5800 rpm
